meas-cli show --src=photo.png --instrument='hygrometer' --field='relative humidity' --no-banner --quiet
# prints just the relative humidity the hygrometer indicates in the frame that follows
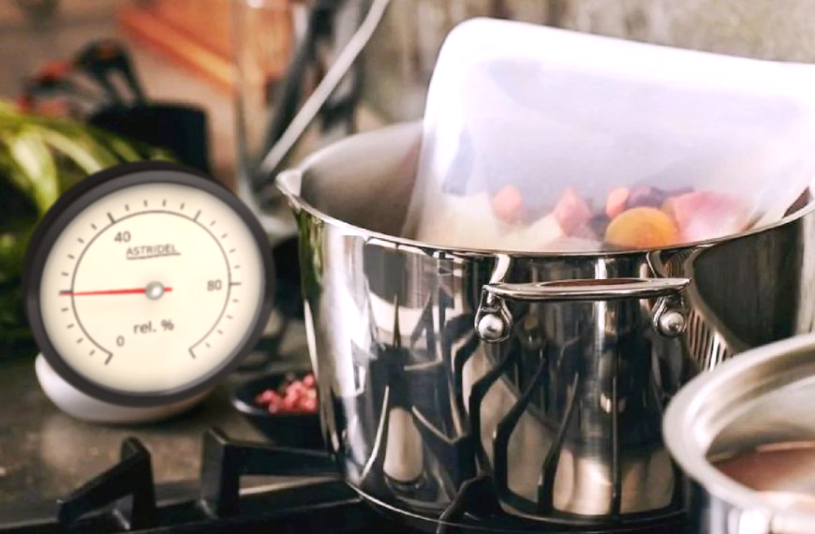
20 %
